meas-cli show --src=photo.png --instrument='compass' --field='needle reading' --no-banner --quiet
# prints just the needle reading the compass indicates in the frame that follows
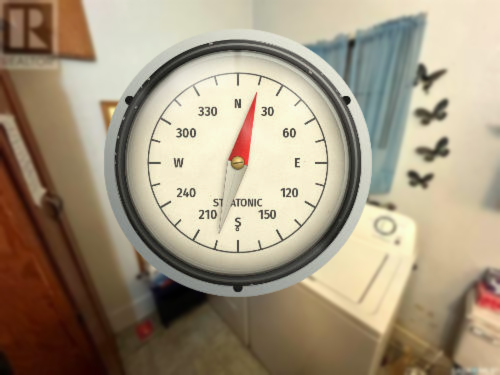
15 °
